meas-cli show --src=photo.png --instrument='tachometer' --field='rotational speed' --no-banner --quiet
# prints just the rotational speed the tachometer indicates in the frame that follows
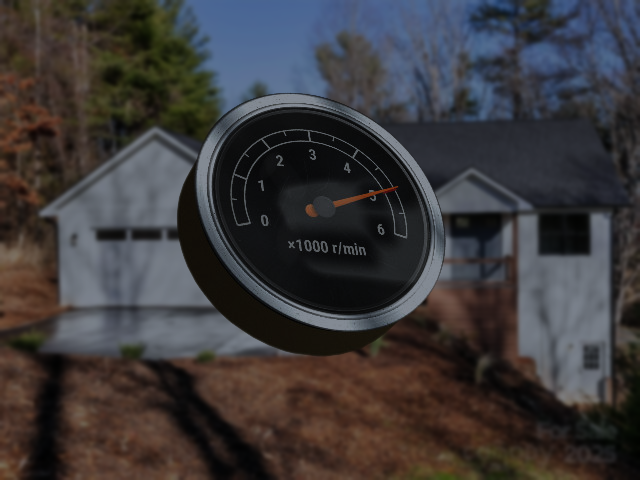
5000 rpm
